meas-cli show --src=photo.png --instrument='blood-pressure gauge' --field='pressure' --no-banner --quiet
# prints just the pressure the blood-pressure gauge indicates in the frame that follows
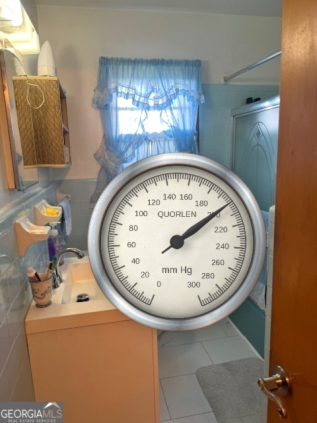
200 mmHg
